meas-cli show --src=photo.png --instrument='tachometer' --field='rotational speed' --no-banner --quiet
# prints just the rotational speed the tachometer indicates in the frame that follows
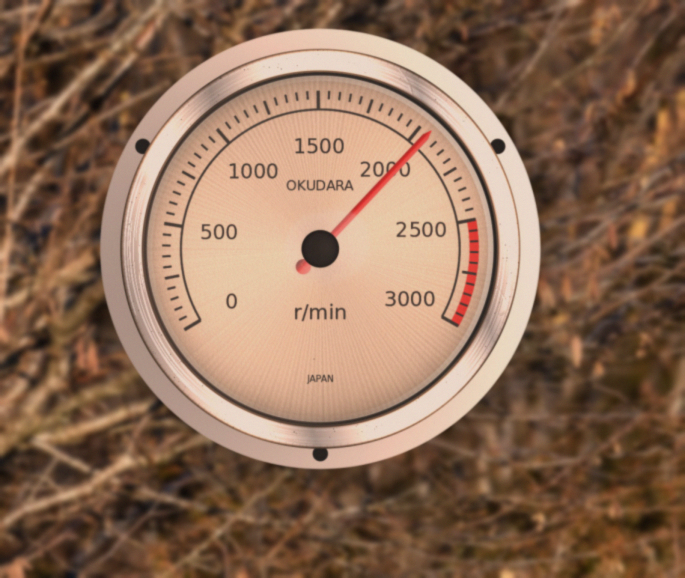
2050 rpm
